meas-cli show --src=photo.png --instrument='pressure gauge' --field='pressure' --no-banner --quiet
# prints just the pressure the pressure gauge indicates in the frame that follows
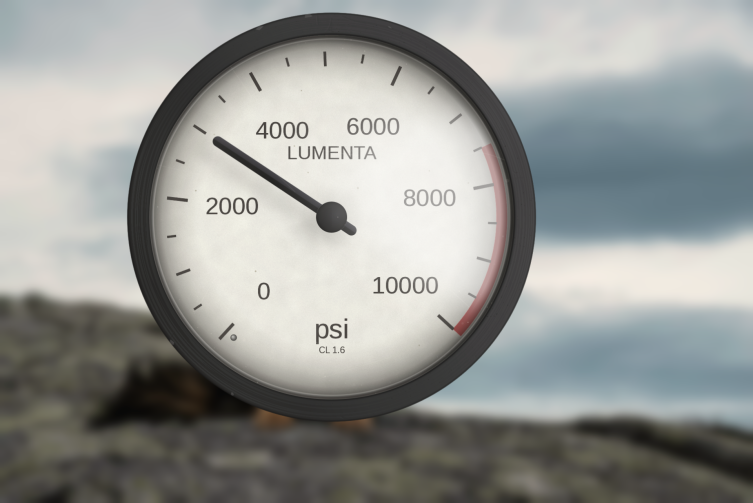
3000 psi
